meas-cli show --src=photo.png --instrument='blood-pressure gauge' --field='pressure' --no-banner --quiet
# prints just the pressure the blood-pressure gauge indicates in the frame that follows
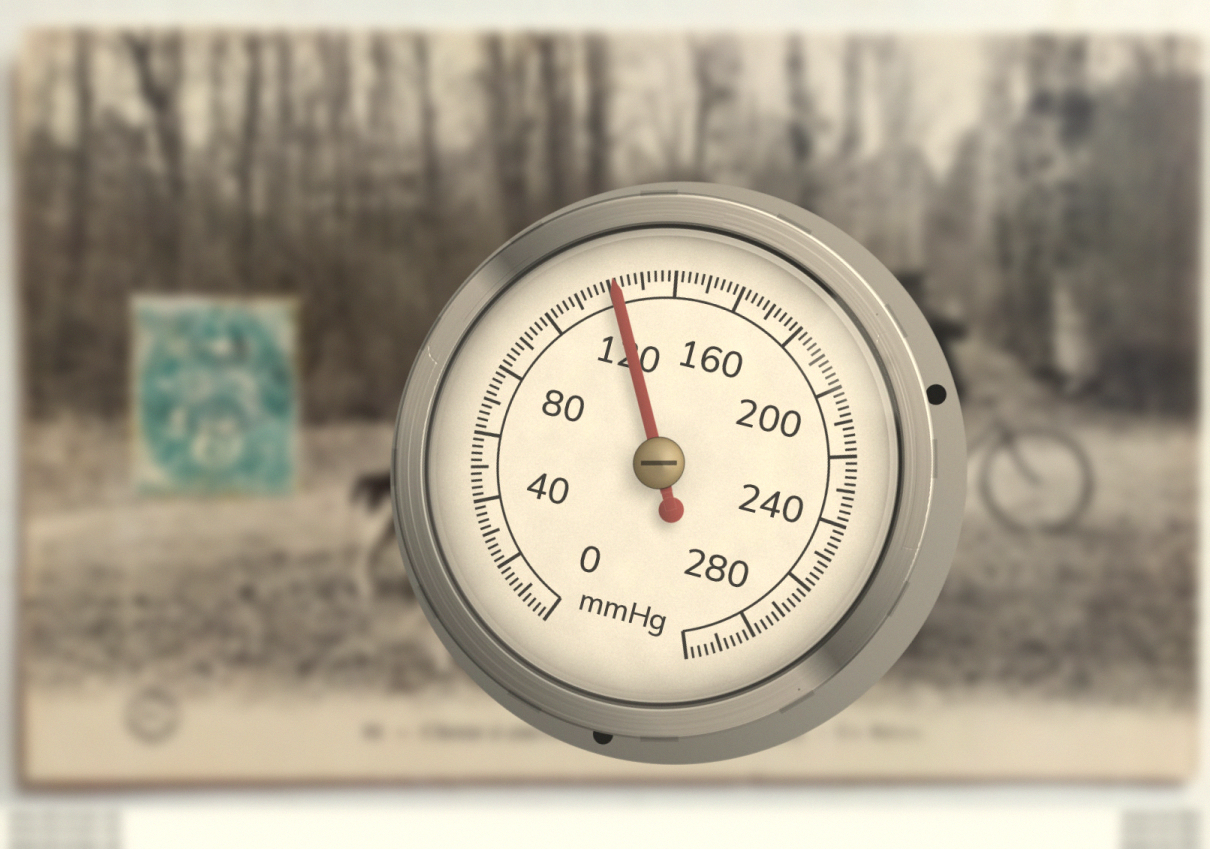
122 mmHg
